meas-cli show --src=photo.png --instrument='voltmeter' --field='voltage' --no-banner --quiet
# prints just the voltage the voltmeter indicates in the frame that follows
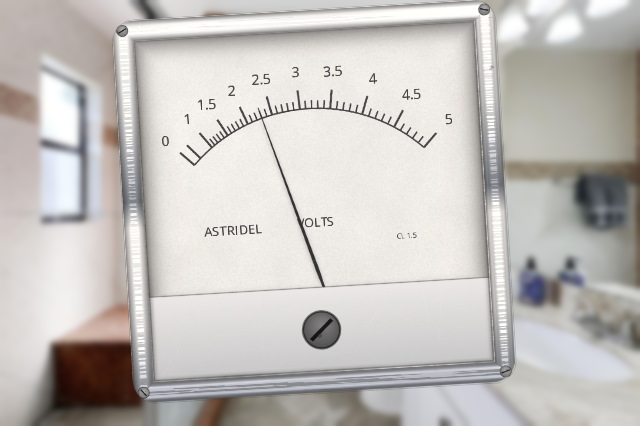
2.3 V
